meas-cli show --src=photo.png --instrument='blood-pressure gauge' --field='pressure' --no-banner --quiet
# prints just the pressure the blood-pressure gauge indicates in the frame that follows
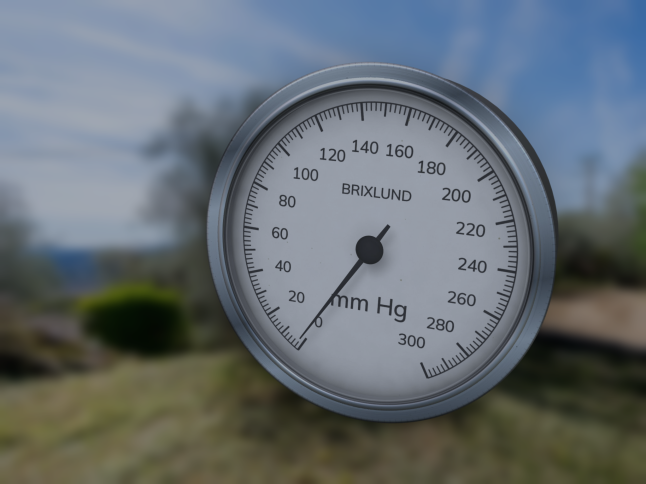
2 mmHg
